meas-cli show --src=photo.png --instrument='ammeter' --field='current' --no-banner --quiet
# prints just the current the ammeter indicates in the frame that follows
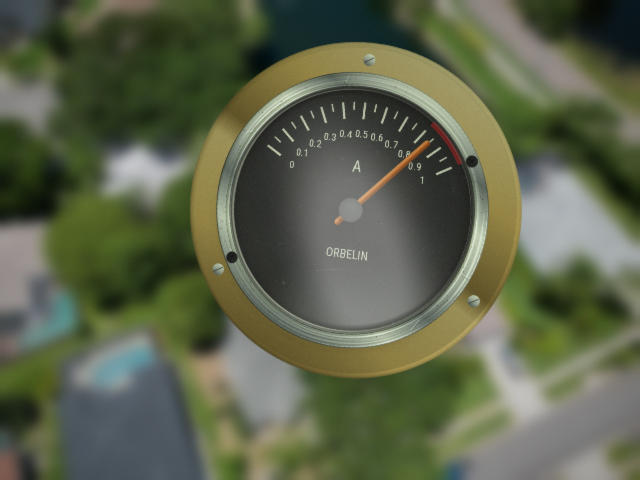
0.85 A
